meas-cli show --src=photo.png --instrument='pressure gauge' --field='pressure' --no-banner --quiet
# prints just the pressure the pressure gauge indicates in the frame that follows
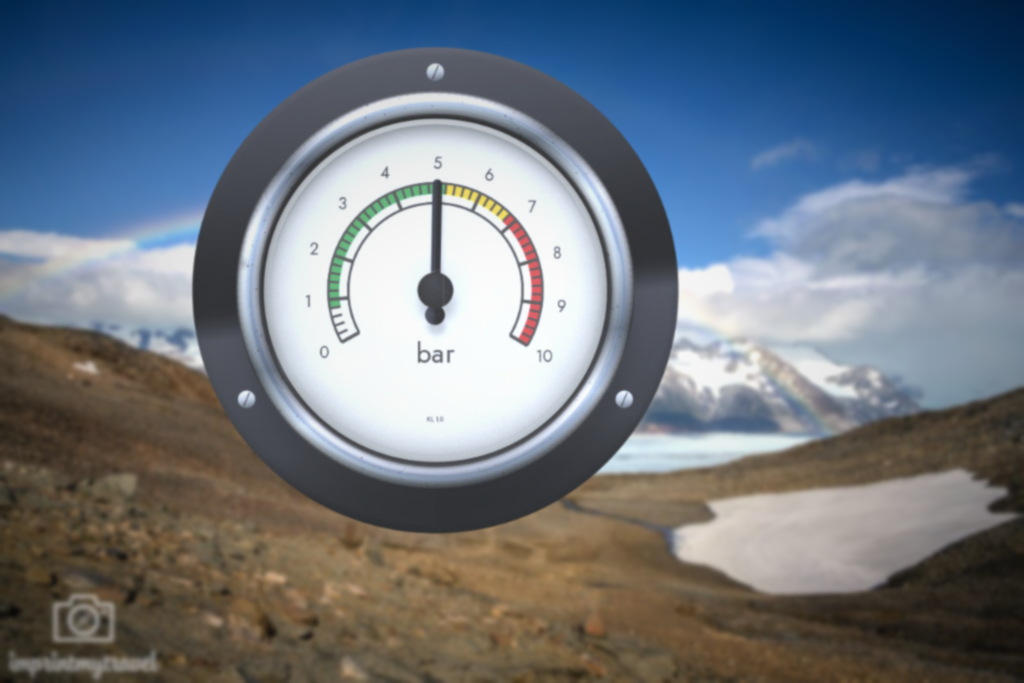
5 bar
